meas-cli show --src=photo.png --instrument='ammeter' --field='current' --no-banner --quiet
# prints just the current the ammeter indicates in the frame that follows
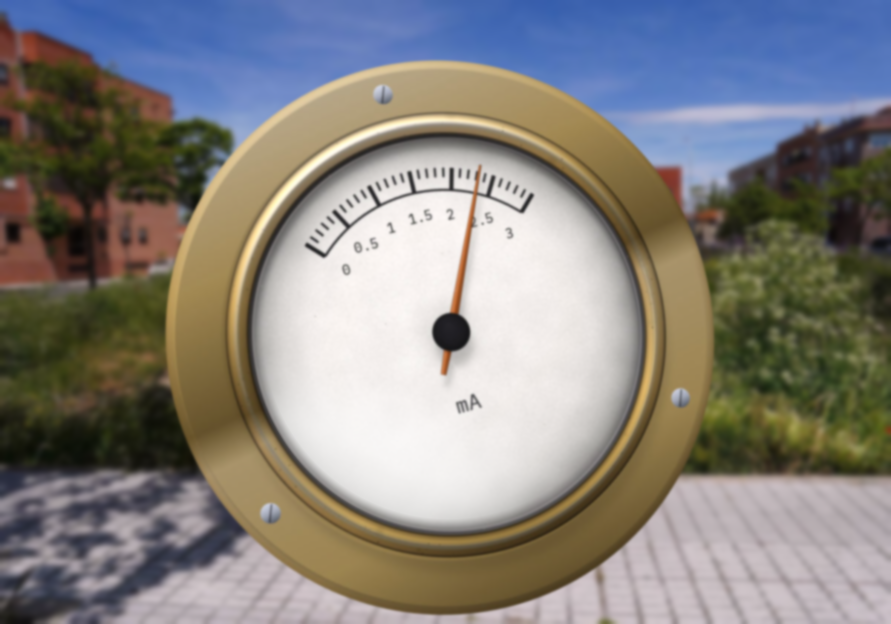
2.3 mA
